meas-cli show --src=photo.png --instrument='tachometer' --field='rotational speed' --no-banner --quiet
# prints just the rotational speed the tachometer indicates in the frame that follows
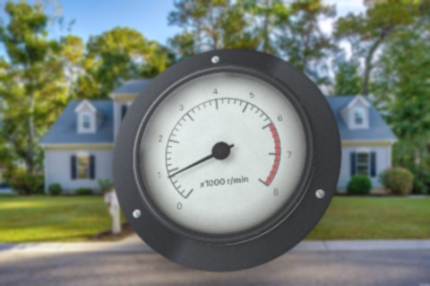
800 rpm
